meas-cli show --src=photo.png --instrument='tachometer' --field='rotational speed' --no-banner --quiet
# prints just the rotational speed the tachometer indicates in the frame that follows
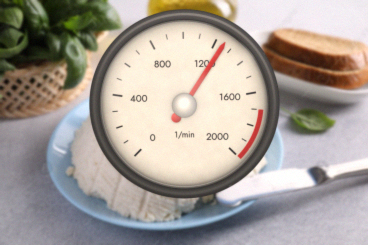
1250 rpm
